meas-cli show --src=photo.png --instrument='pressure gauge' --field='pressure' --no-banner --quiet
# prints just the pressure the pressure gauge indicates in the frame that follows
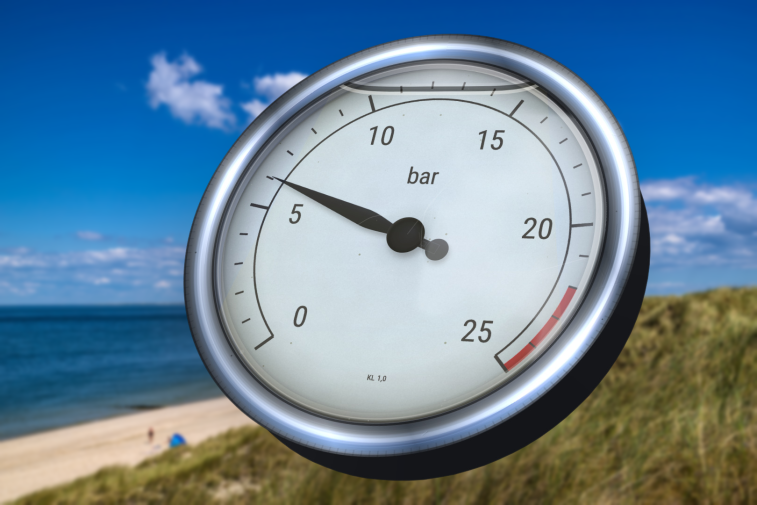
6 bar
